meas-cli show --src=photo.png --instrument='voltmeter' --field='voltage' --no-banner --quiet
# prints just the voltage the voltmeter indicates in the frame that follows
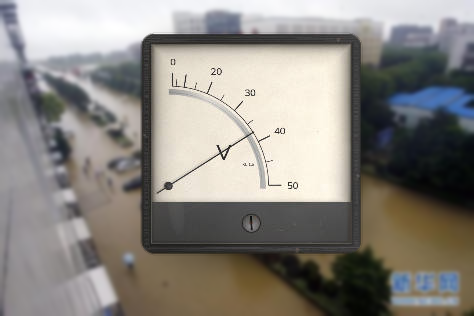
37.5 V
